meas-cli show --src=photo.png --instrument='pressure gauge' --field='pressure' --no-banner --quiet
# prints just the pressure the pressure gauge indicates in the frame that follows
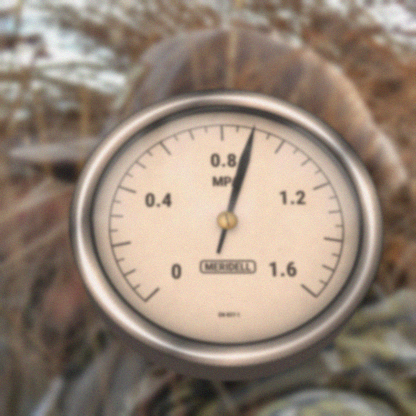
0.9 MPa
